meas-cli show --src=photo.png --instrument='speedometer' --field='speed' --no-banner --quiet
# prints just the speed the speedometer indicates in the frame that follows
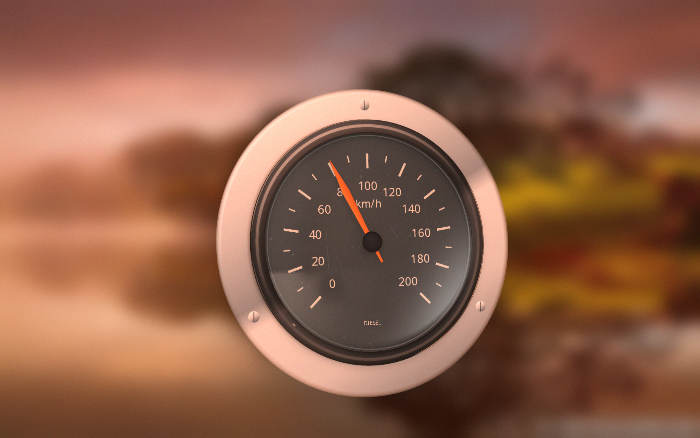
80 km/h
